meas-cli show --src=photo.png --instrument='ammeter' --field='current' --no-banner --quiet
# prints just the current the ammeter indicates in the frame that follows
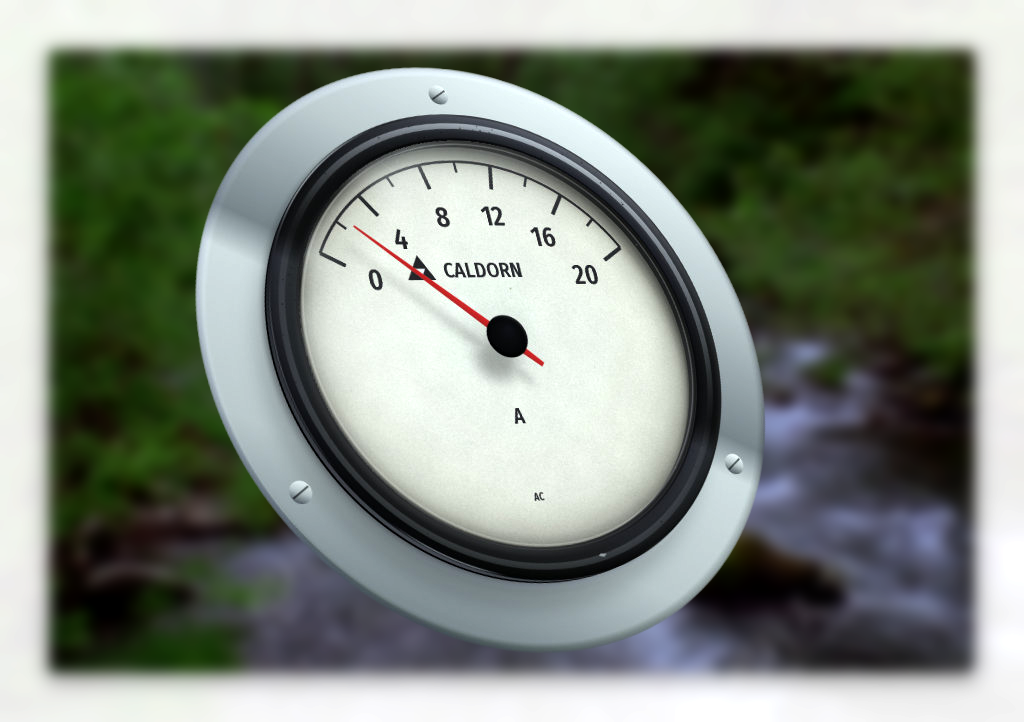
2 A
